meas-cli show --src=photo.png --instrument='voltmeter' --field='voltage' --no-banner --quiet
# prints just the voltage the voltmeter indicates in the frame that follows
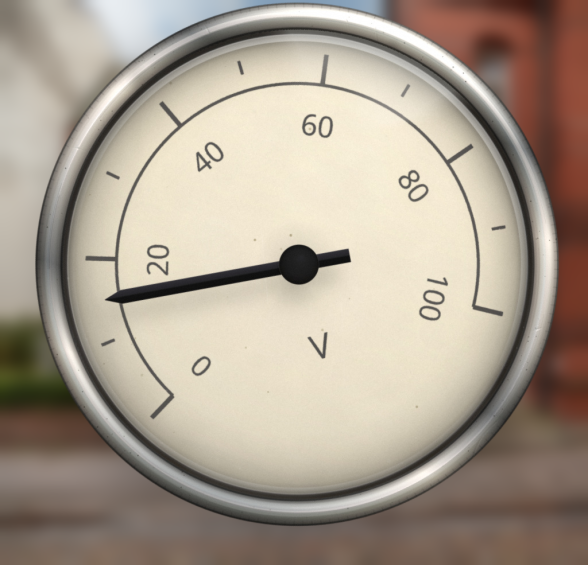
15 V
